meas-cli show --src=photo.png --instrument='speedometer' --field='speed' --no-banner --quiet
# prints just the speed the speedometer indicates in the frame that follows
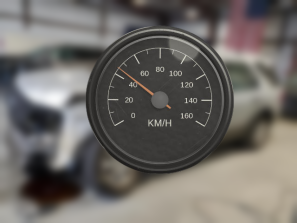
45 km/h
